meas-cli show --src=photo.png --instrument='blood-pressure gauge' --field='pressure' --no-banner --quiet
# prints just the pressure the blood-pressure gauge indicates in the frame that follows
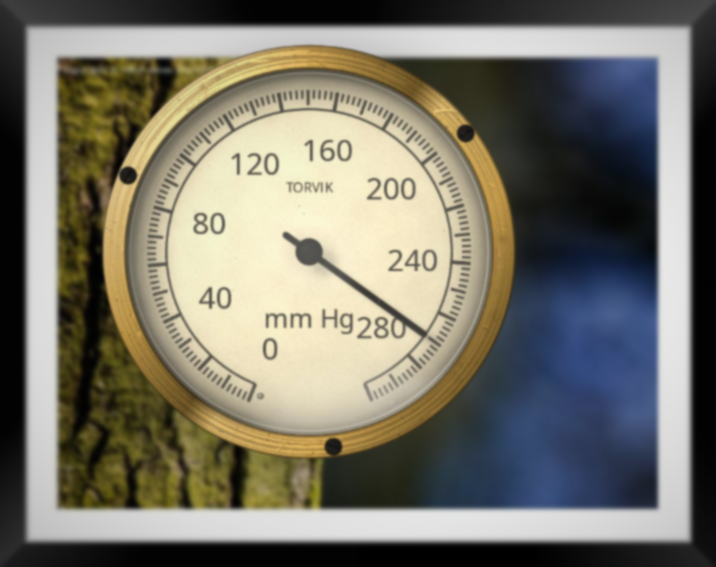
270 mmHg
